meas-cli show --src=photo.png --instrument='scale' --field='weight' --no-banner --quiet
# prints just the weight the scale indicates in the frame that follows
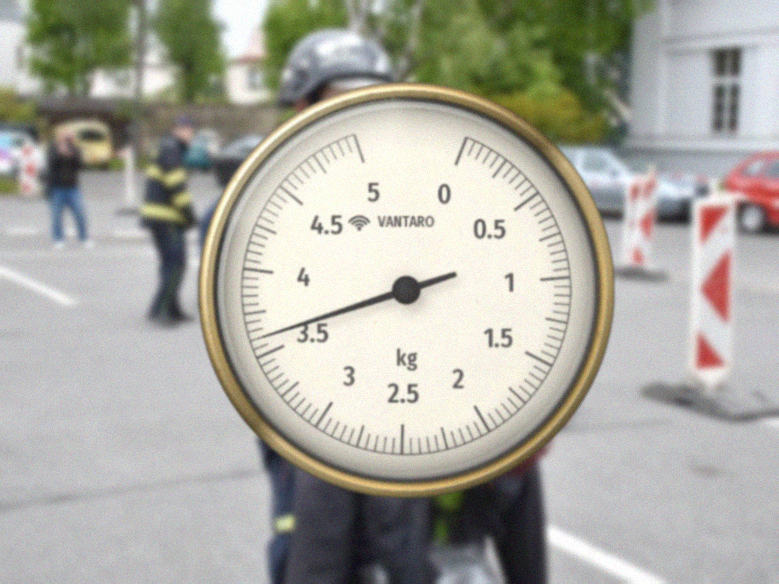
3.6 kg
